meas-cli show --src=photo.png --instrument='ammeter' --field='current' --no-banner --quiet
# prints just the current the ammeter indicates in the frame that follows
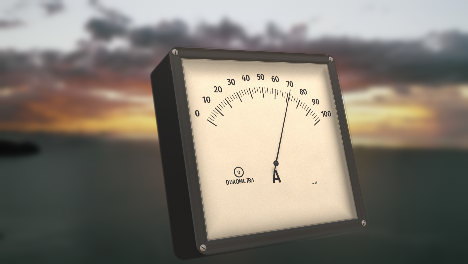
70 A
